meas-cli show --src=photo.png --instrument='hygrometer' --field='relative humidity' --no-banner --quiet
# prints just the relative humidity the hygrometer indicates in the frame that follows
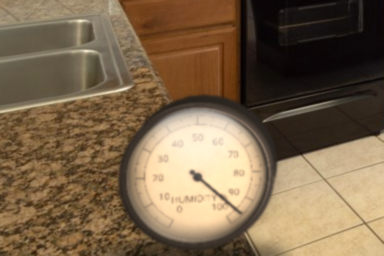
95 %
